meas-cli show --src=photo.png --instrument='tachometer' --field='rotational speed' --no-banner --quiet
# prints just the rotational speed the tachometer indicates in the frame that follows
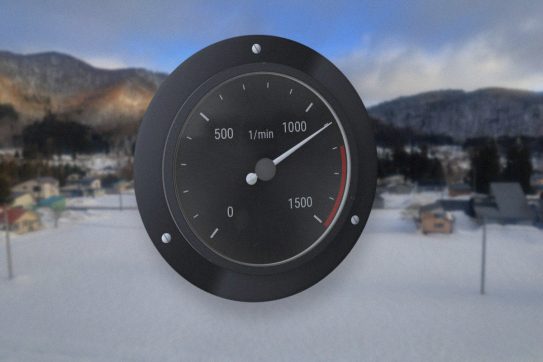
1100 rpm
